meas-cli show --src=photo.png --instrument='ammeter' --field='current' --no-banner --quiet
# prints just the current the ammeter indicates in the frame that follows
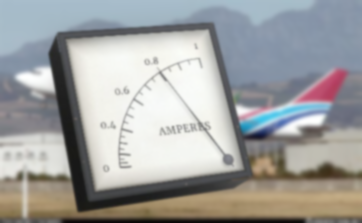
0.8 A
